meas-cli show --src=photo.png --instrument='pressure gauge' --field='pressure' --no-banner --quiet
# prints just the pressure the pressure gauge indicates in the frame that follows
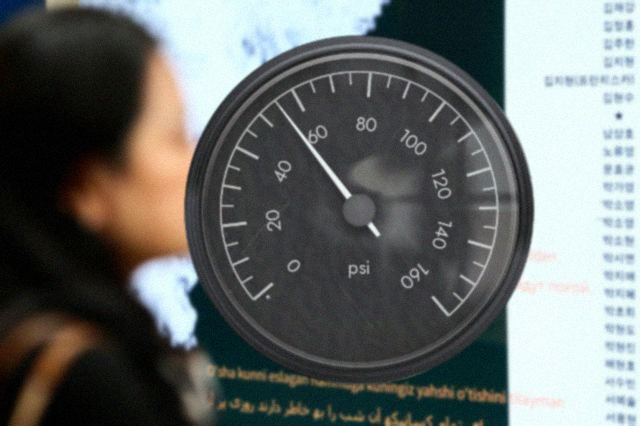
55 psi
